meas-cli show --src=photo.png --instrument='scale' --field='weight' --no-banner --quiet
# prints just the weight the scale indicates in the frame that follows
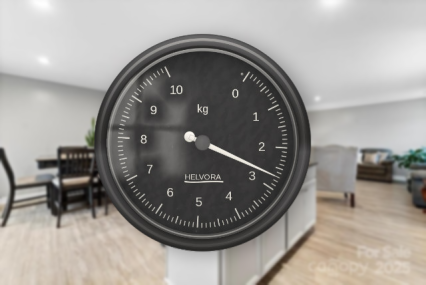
2.7 kg
